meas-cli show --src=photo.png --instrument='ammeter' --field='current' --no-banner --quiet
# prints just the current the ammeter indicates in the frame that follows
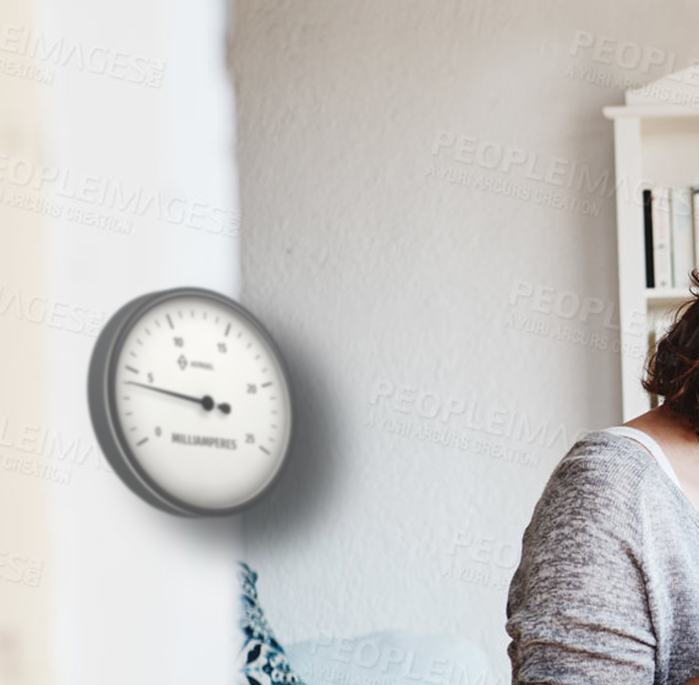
4 mA
